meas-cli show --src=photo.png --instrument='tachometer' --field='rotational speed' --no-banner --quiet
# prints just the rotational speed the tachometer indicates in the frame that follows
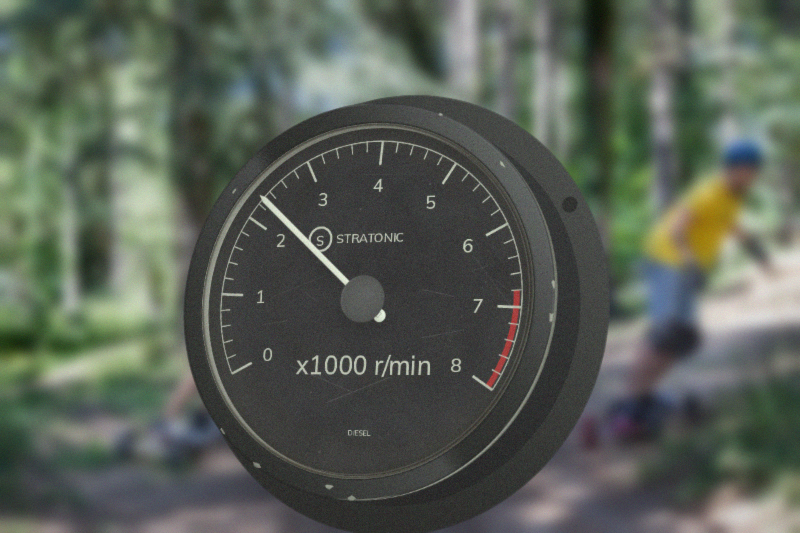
2300 rpm
